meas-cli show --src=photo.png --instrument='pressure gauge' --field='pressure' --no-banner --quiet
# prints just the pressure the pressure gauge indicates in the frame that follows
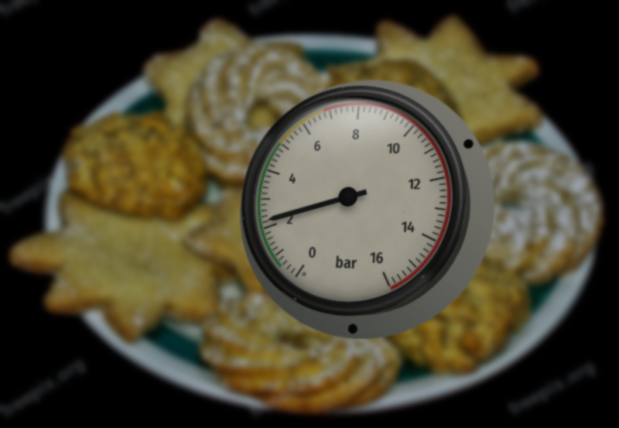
2.2 bar
